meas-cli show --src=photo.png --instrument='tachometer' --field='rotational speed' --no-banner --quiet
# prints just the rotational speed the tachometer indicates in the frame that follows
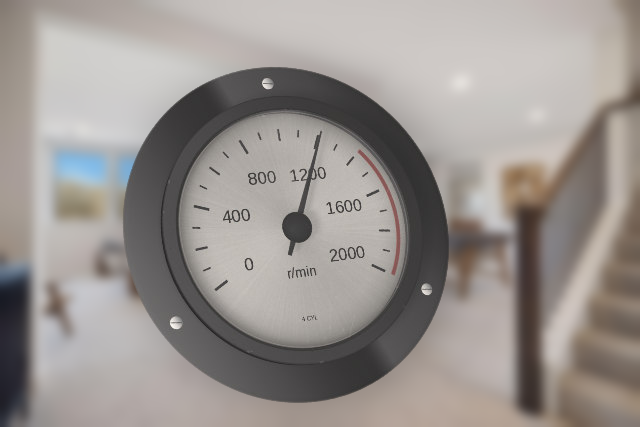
1200 rpm
